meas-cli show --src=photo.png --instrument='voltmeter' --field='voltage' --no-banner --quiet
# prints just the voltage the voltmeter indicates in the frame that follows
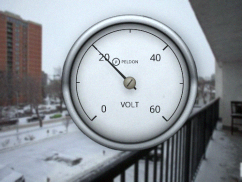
20 V
